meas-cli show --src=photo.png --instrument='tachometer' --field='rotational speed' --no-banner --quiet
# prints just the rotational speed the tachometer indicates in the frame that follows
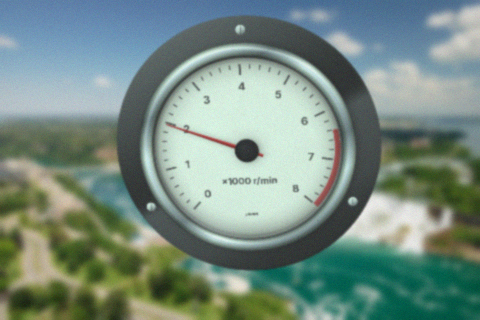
2000 rpm
